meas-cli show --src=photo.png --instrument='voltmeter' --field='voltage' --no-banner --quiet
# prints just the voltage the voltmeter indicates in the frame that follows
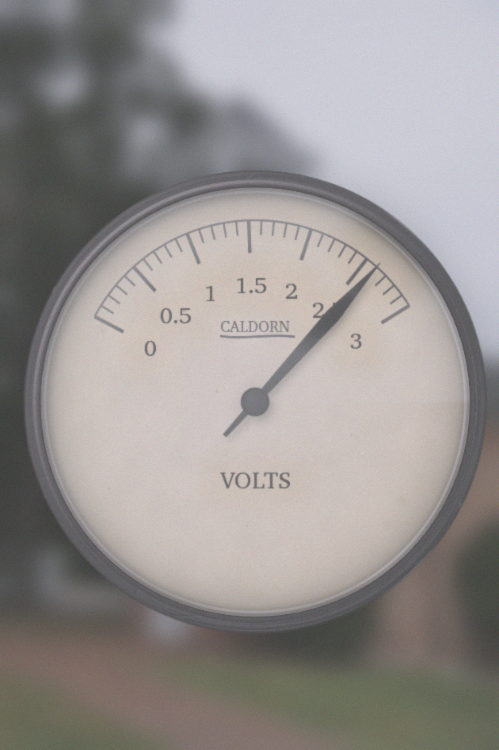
2.6 V
